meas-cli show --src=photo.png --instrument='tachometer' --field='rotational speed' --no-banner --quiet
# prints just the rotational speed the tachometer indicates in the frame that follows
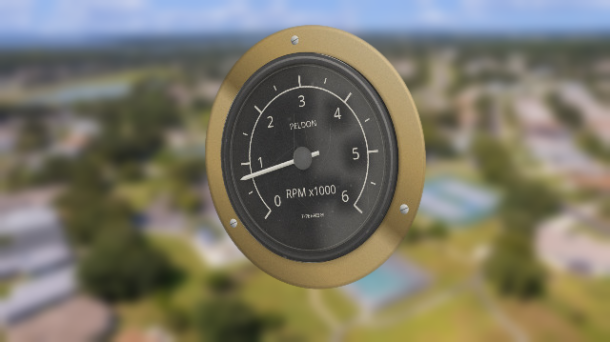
750 rpm
